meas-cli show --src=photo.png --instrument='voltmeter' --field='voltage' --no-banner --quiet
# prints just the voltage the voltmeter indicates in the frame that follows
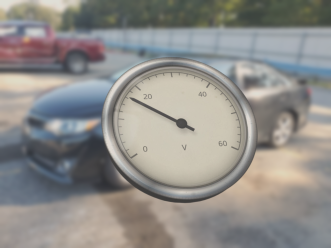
16 V
